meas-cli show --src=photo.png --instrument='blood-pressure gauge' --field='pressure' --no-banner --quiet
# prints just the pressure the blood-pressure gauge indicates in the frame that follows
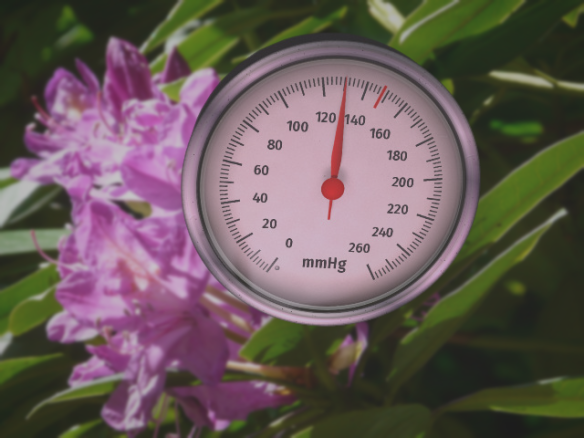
130 mmHg
